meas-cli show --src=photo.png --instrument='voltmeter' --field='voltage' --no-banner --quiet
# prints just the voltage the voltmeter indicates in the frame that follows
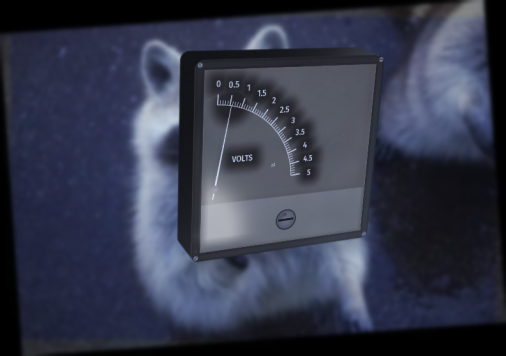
0.5 V
